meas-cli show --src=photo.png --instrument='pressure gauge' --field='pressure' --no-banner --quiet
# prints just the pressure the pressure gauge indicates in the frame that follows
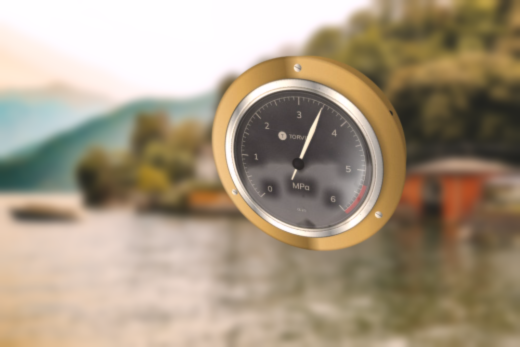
3.5 MPa
